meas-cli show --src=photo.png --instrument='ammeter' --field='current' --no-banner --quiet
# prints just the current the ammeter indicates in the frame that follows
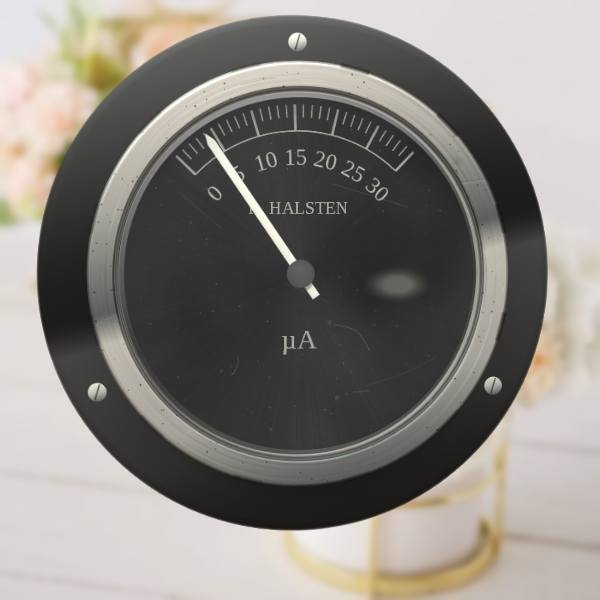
4 µA
